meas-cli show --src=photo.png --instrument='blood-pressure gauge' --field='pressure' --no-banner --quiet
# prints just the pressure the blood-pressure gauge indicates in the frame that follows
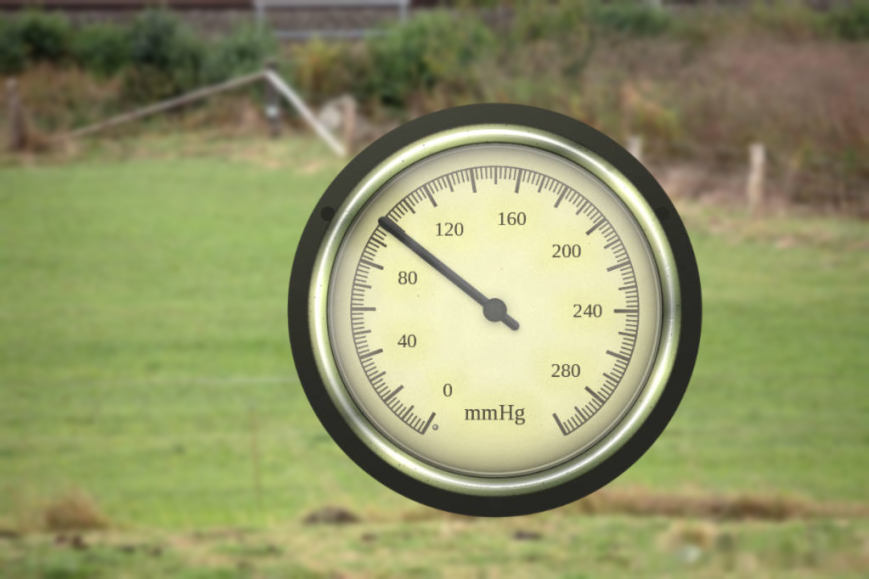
98 mmHg
